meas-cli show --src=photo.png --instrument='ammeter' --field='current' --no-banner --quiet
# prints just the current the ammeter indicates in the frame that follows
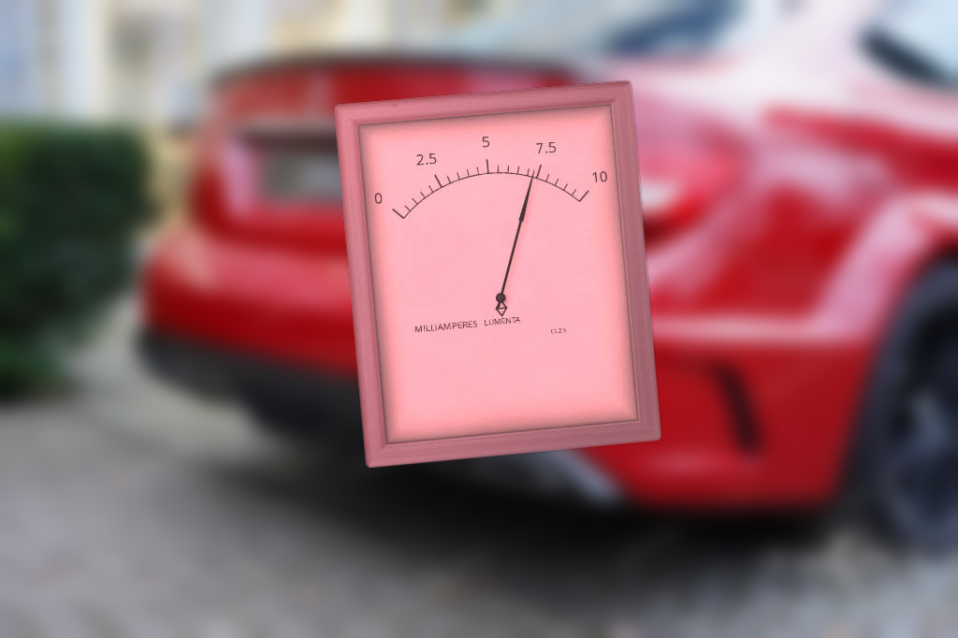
7.25 mA
